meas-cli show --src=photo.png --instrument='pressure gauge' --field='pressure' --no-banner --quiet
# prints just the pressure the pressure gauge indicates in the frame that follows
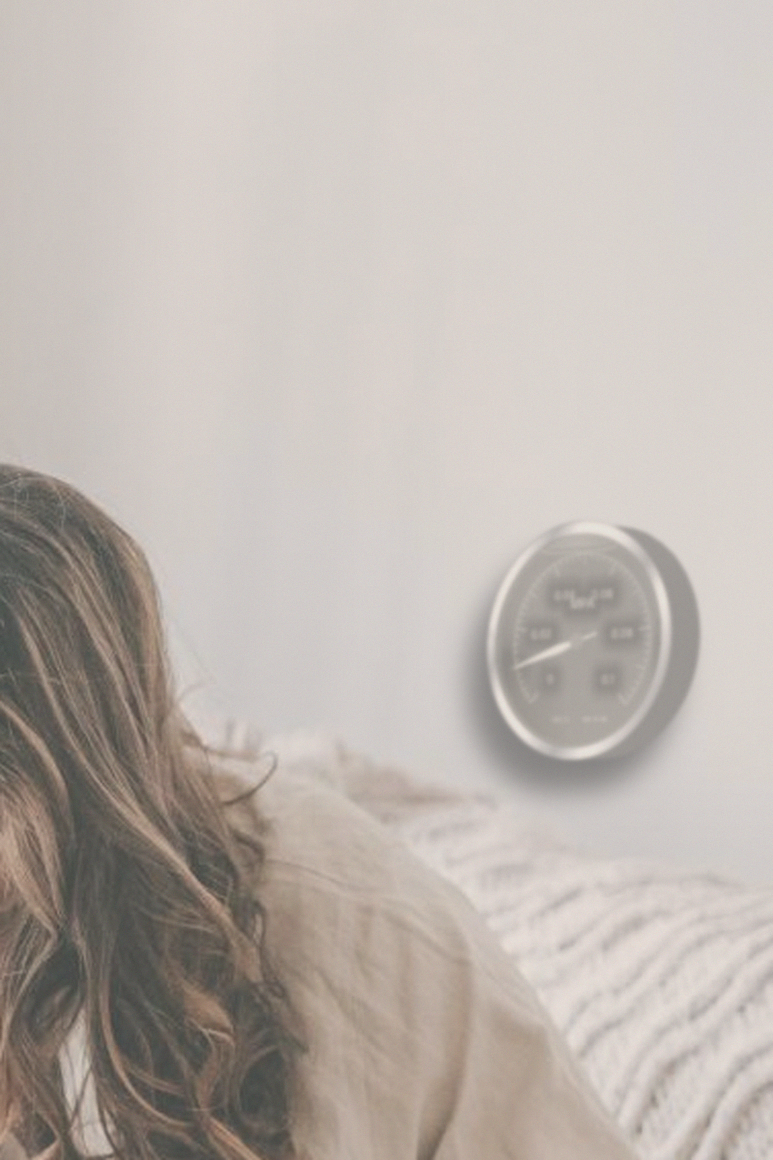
0.01 MPa
